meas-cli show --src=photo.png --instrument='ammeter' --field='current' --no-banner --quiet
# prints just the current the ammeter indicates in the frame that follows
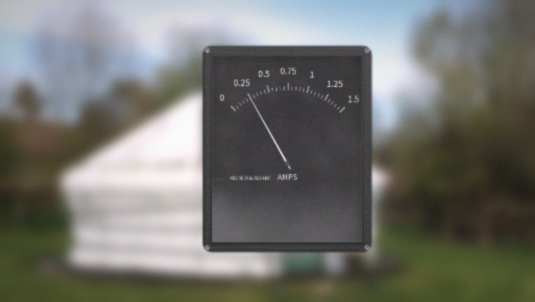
0.25 A
